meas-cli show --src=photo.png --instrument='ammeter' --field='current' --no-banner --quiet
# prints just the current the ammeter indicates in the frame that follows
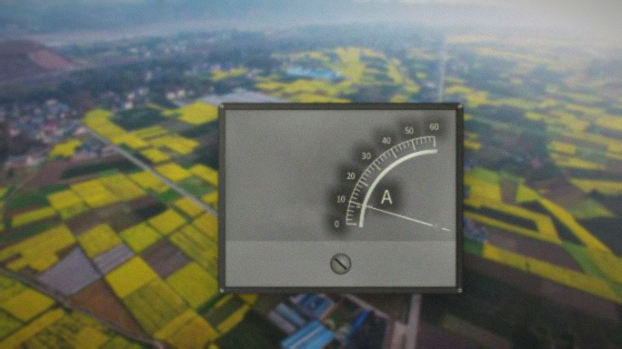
10 A
